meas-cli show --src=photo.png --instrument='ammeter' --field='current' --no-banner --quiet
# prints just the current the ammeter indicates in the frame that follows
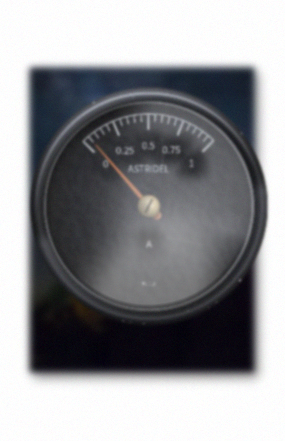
0.05 A
